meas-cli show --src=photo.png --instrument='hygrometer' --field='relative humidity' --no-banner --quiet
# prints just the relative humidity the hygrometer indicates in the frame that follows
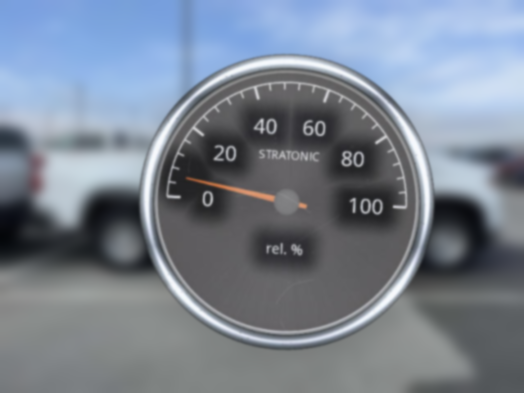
6 %
